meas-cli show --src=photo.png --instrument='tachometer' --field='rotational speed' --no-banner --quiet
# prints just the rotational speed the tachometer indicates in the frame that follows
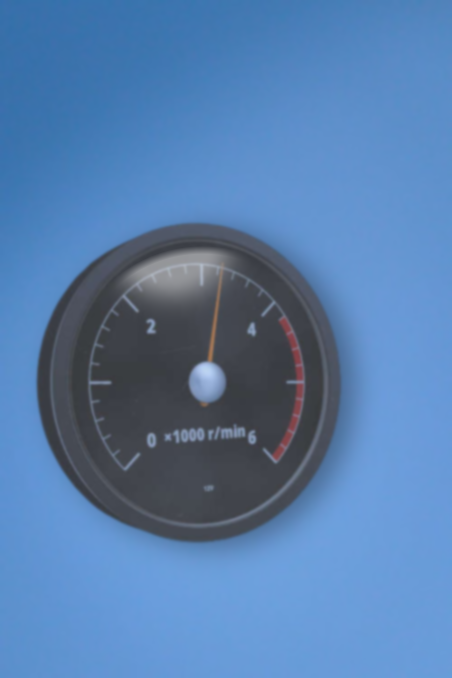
3200 rpm
